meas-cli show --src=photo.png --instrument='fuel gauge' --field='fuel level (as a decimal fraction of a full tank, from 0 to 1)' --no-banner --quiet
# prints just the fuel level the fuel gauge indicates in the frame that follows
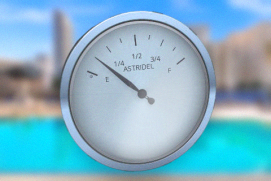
0.125
